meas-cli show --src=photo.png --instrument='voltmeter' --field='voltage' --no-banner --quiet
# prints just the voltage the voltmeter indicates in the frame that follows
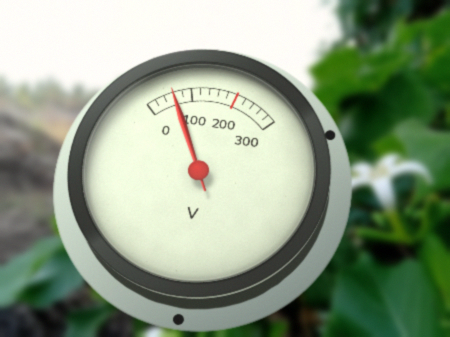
60 V
